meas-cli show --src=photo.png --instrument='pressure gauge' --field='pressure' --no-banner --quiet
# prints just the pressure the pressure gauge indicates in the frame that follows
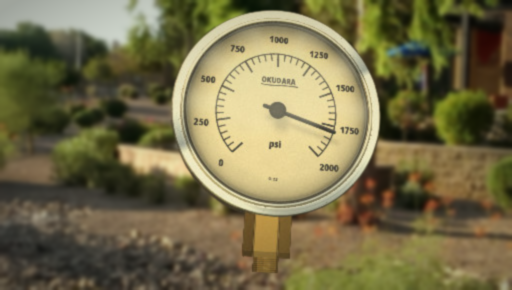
1800 psi
